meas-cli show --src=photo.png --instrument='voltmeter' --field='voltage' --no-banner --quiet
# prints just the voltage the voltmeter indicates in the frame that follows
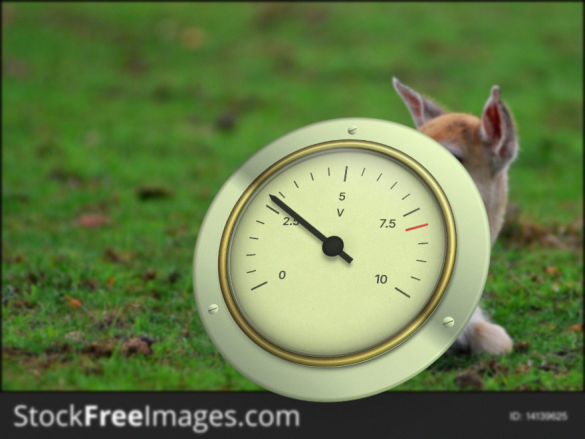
2.75 V
